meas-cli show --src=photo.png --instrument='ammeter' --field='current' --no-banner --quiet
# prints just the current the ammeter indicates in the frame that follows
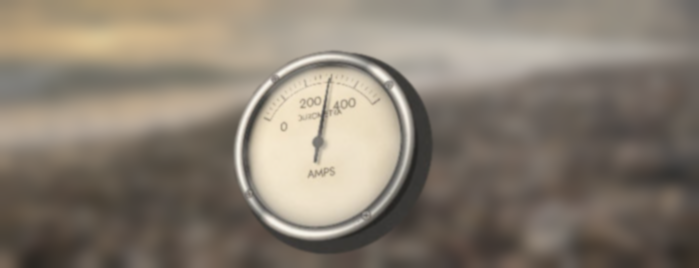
300 A
